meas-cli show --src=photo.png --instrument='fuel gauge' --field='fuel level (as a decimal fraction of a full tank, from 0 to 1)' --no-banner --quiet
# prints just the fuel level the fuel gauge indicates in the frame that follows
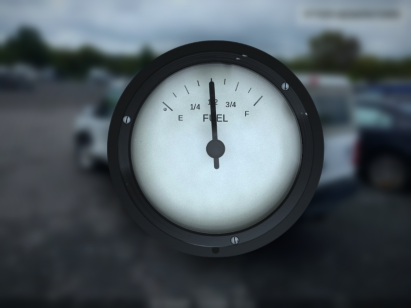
0.5
